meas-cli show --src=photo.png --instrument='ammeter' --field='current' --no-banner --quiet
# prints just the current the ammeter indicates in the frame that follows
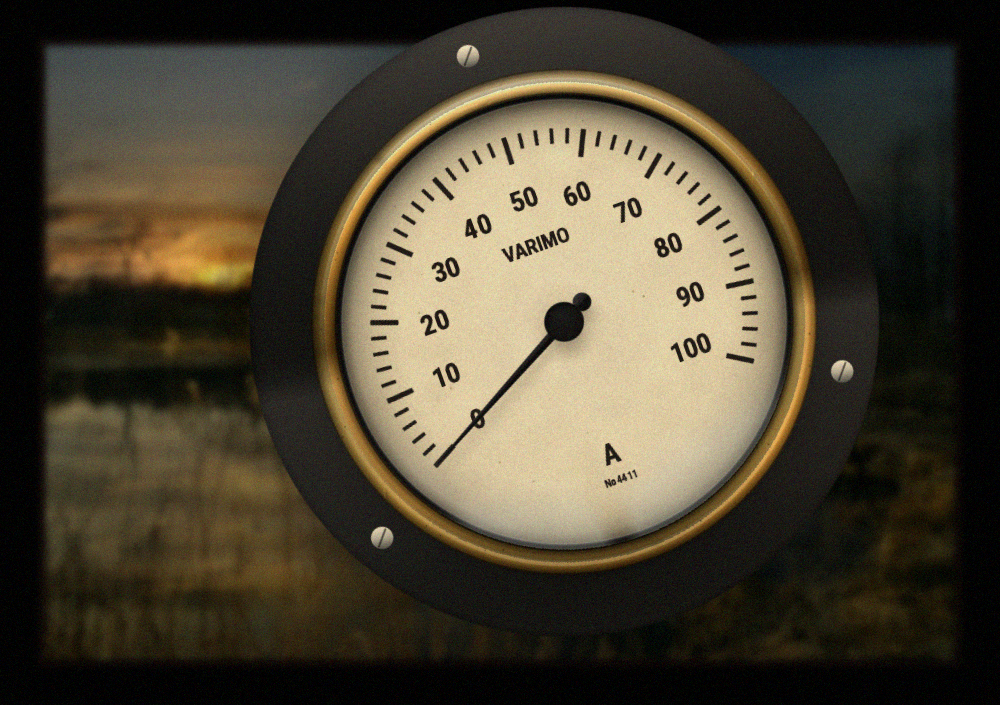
0 A
